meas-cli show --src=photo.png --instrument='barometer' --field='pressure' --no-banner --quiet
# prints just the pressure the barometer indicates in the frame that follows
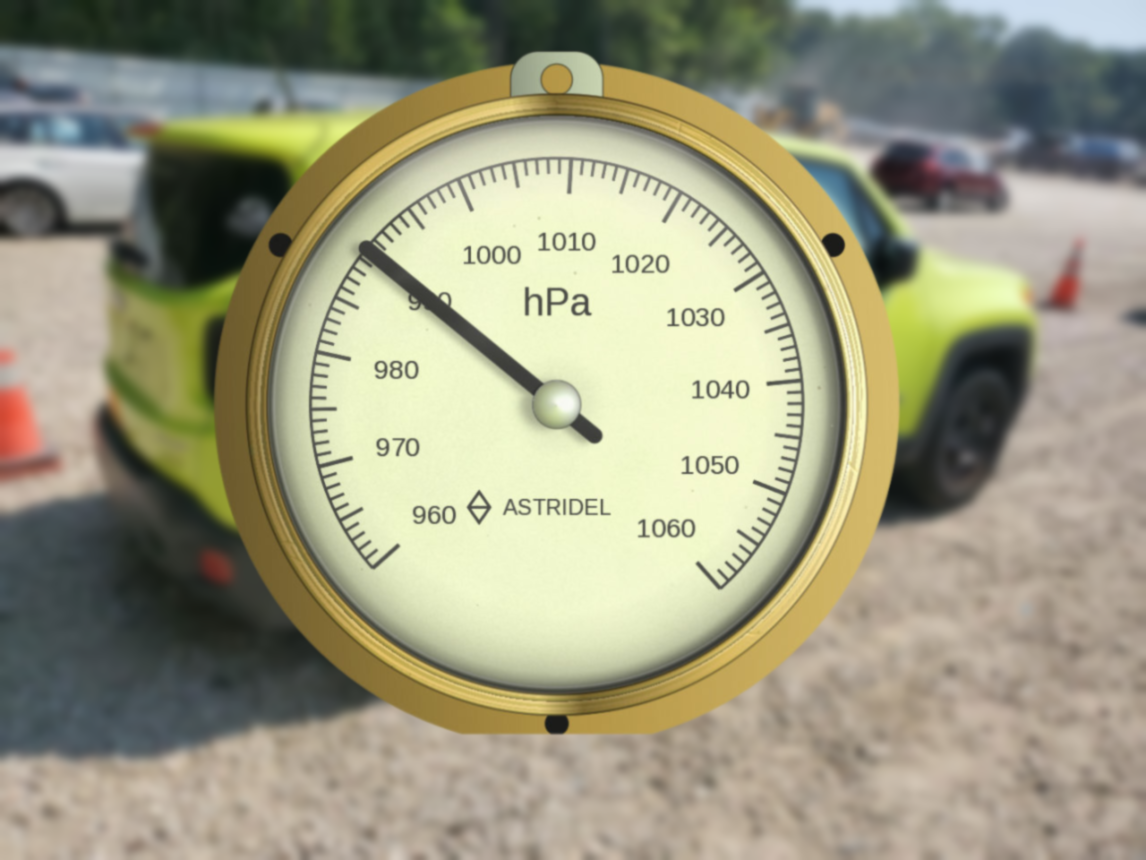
990 hPa
